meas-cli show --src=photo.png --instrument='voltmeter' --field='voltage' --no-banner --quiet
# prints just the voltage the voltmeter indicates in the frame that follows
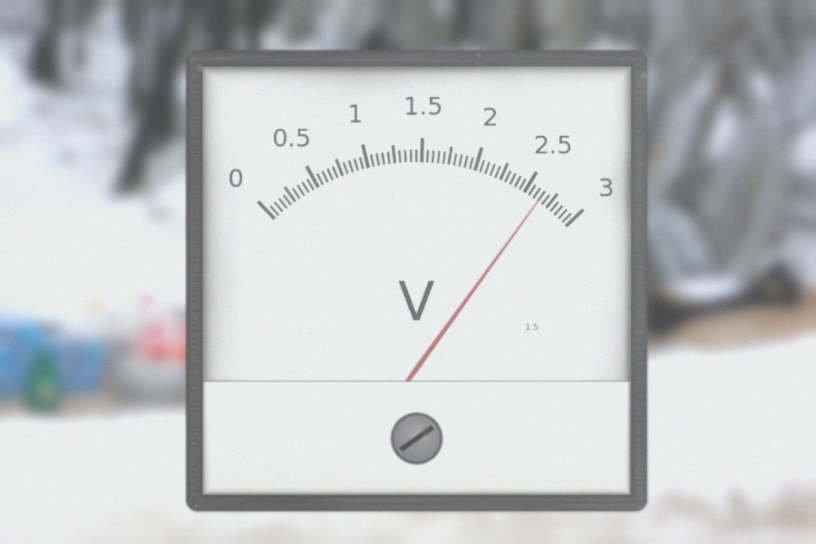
2.65 V
